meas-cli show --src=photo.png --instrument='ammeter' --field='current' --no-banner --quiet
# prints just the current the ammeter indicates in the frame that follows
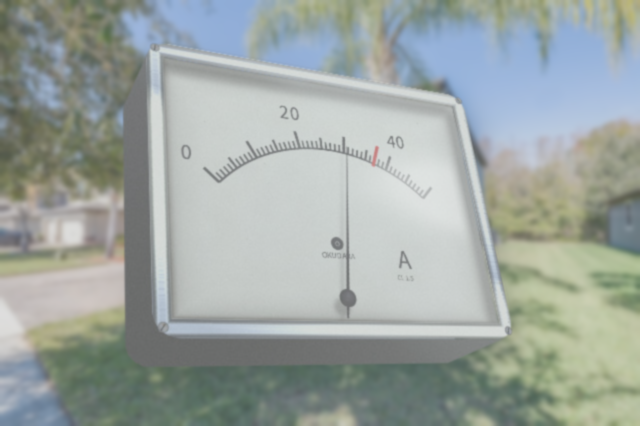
30 A
